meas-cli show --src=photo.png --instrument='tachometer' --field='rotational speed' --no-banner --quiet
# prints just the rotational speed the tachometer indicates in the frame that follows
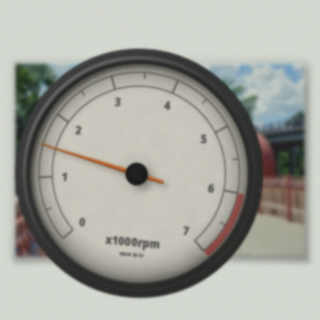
1500 rpm
